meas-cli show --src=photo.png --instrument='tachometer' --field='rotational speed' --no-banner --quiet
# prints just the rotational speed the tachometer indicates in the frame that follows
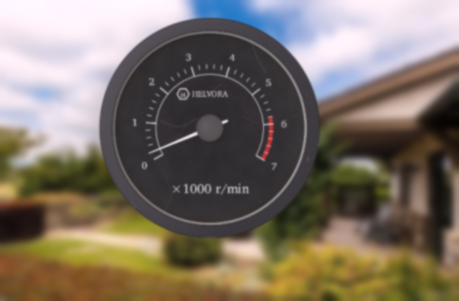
200 rpm
